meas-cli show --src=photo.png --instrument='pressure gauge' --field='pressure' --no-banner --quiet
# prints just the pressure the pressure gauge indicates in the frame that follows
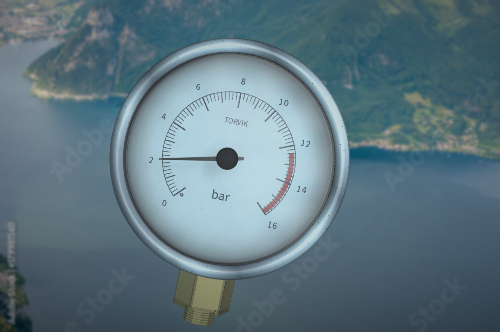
2 bar
